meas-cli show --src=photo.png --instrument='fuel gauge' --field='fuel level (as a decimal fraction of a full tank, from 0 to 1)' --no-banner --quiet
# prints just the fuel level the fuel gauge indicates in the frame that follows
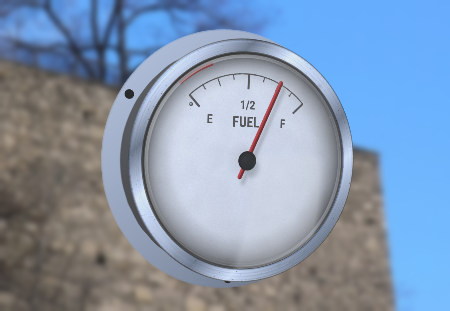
0.75
